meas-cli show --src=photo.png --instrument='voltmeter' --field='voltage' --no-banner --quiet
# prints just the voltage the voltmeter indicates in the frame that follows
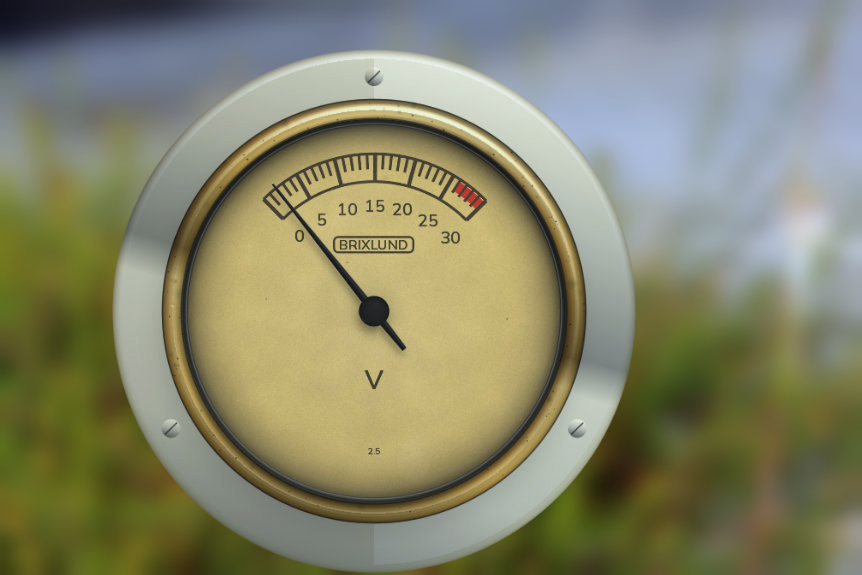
2 V
